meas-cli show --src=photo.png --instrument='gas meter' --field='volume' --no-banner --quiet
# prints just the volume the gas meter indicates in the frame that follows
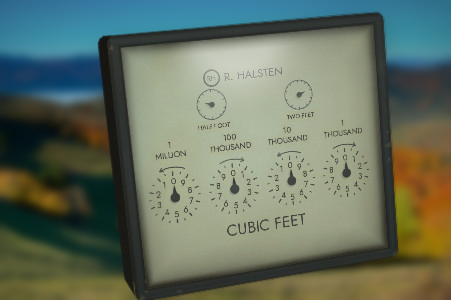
0 ft³
